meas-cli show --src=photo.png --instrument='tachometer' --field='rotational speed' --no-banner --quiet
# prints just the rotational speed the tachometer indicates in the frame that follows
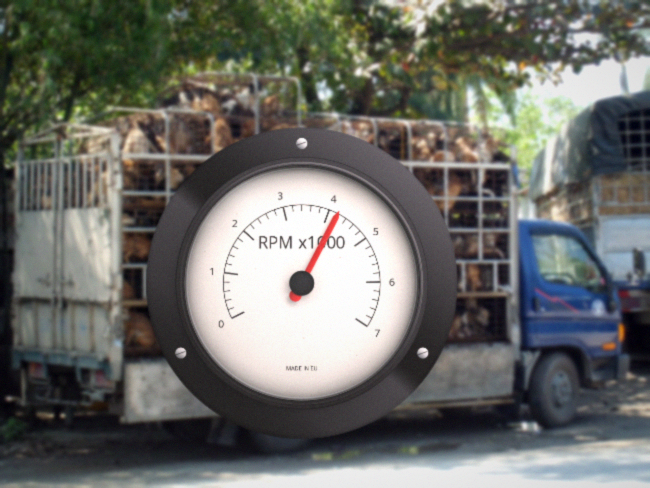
4200 rpm
